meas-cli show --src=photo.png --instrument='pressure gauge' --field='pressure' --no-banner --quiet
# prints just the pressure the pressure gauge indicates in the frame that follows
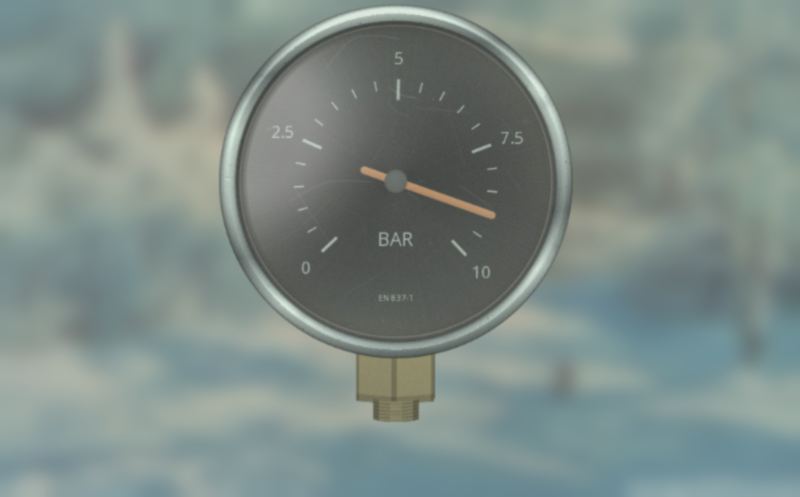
9 bar
